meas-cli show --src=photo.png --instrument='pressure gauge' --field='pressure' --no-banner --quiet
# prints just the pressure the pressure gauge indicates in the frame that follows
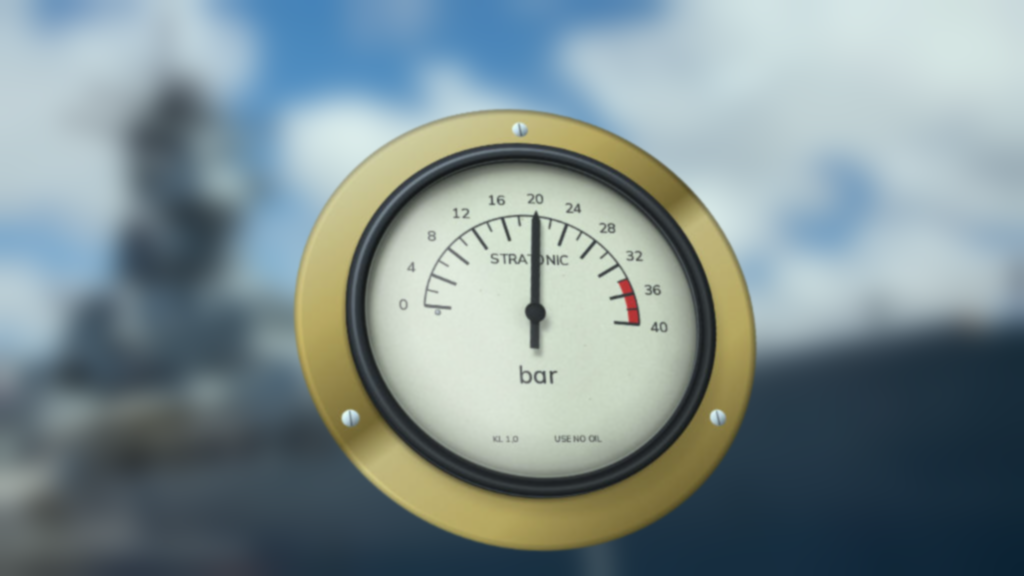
20 bar
